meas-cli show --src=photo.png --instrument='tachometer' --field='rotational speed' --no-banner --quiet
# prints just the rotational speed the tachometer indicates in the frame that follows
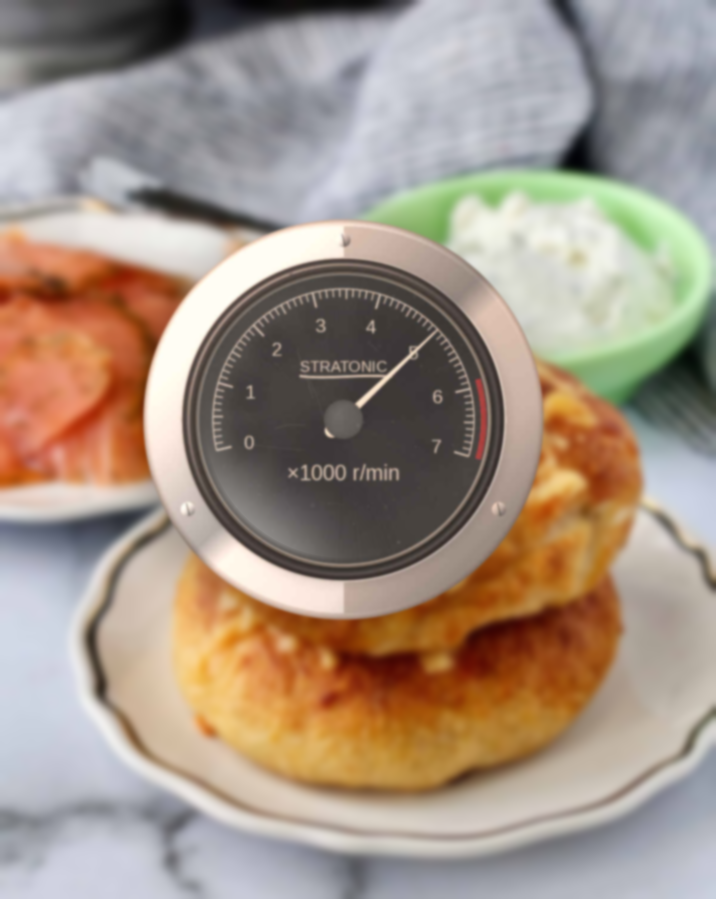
5000 rpm
